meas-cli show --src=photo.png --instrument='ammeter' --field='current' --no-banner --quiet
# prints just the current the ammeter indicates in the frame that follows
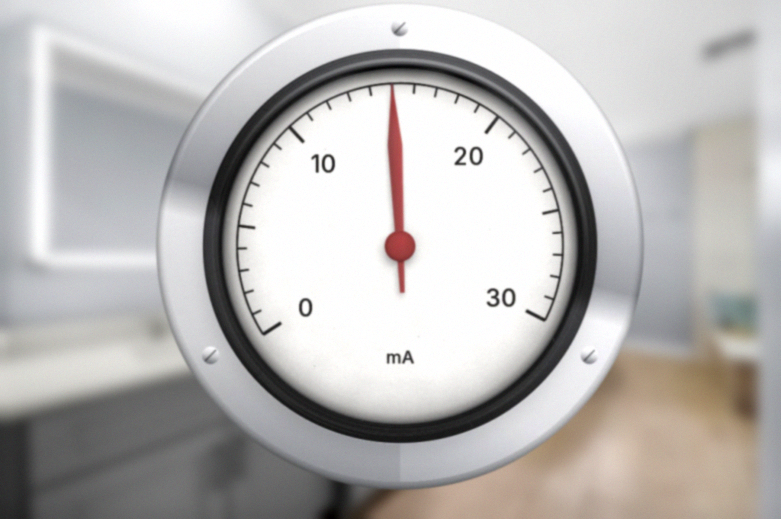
15 mA
